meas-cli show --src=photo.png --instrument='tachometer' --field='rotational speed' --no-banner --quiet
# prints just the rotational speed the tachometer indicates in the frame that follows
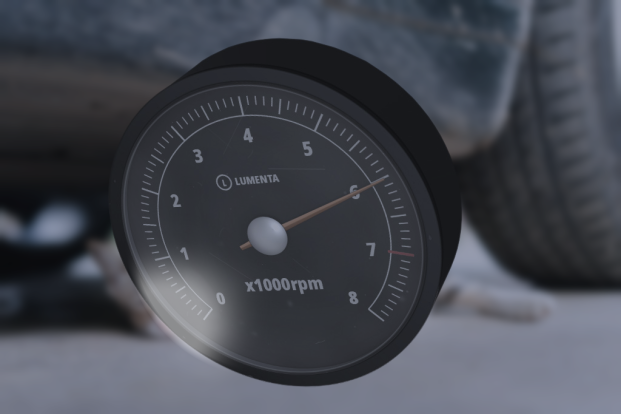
6000 rpm
